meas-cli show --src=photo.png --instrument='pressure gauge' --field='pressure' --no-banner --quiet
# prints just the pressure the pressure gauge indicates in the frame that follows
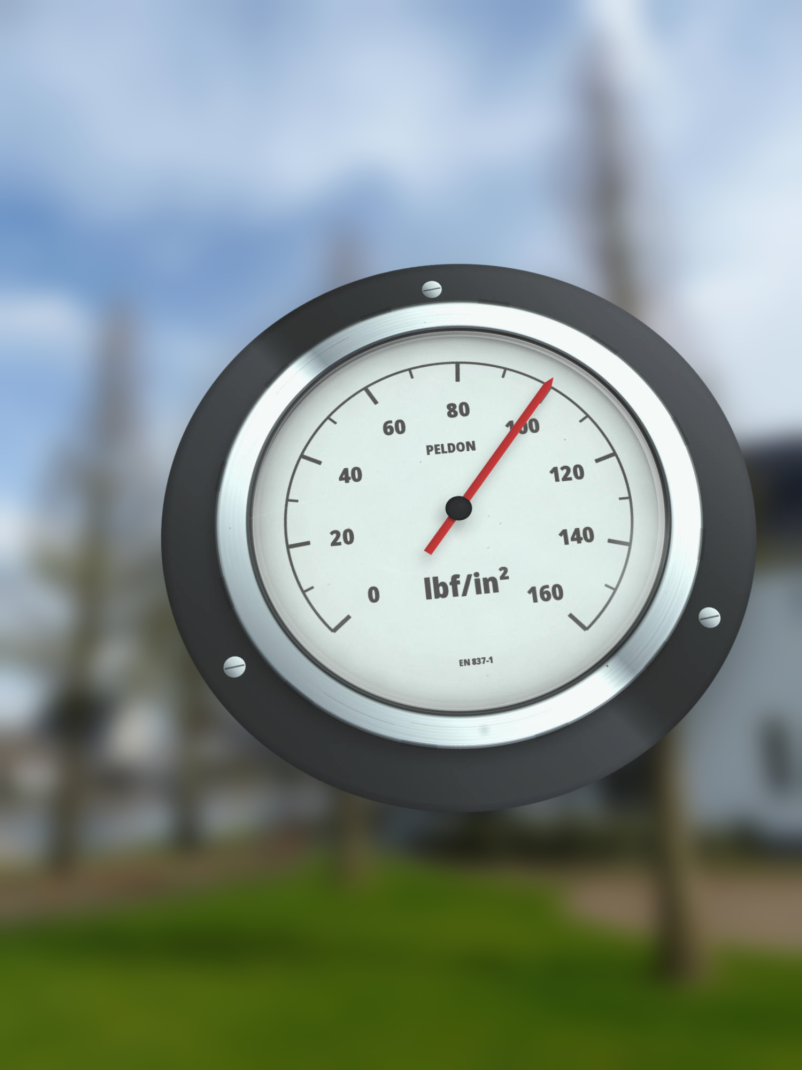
100 psi
